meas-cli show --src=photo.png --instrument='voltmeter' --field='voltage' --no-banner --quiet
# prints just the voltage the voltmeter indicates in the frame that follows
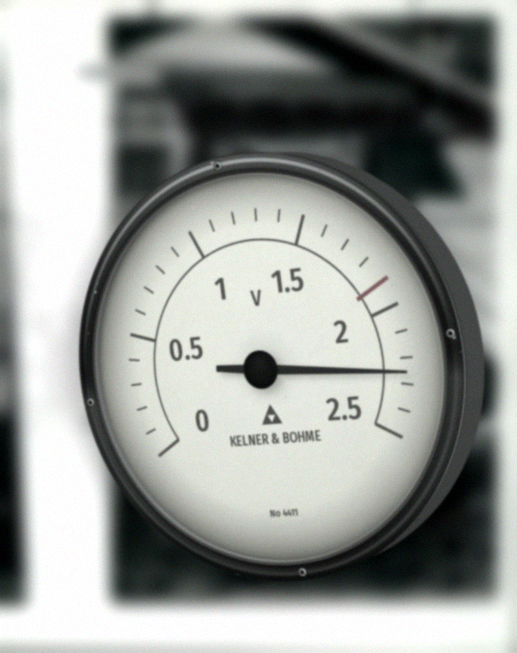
2.25 V
